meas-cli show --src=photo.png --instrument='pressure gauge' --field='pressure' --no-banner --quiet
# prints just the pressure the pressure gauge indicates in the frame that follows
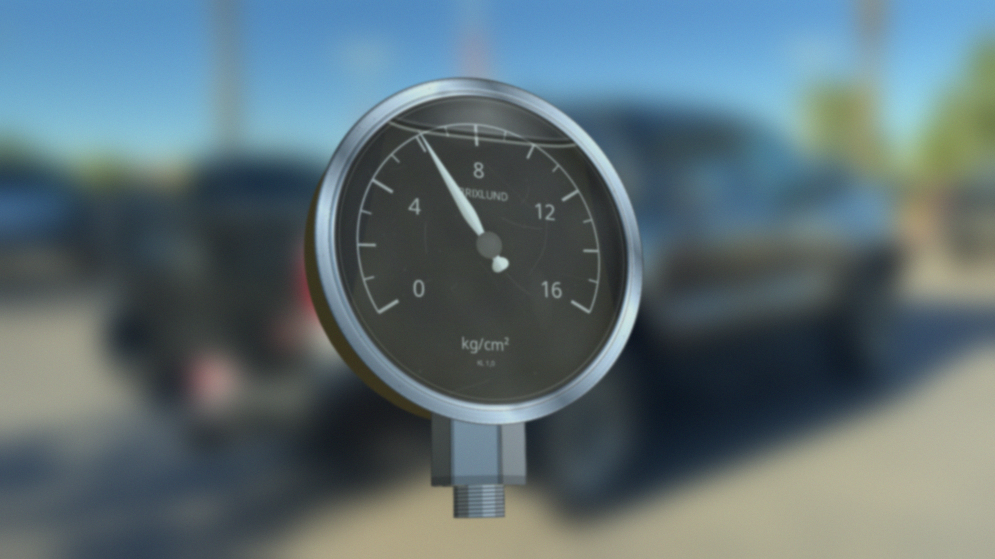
6 kg/cm²
